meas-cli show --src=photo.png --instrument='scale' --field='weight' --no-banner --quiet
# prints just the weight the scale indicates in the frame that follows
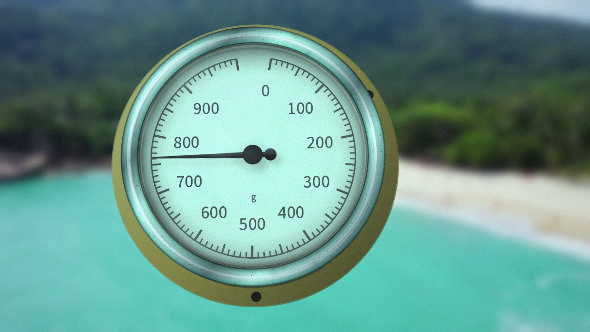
760 g
